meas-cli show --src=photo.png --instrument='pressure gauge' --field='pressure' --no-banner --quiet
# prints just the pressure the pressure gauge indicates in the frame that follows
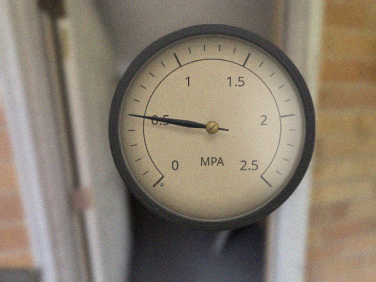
0.5 MPa
